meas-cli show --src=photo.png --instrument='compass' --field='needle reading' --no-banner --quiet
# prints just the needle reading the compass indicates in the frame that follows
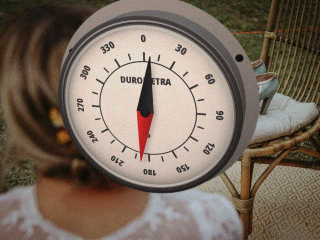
187.5 °
